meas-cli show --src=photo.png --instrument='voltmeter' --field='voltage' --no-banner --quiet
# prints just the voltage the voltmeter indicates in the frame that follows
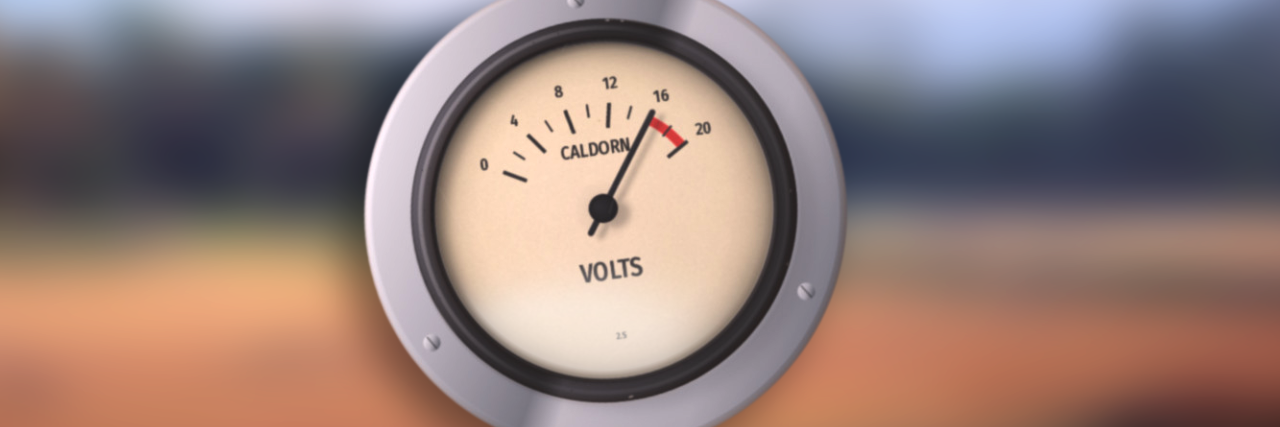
16 V
